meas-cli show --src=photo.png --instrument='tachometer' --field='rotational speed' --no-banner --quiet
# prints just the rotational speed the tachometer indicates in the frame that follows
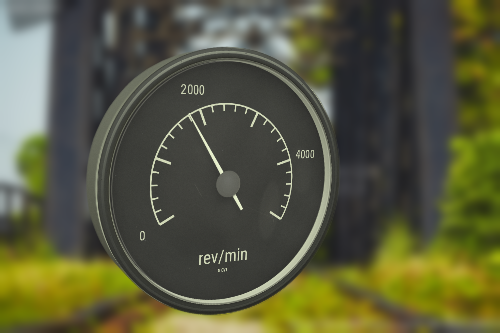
1800 rpm
